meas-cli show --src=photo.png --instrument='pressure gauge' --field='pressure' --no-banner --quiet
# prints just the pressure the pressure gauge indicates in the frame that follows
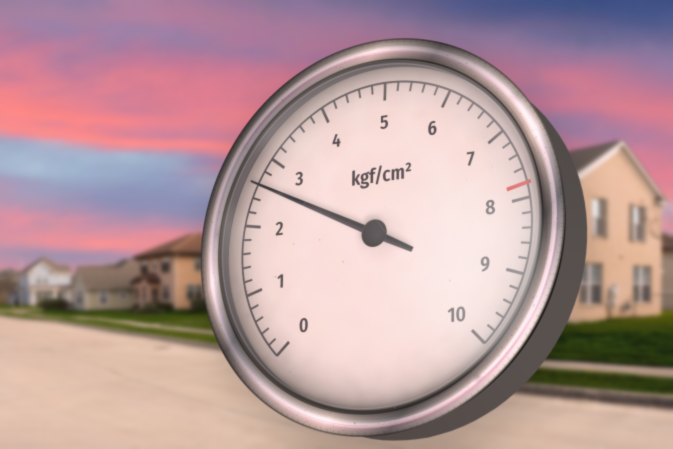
2.6 kg/cm²
